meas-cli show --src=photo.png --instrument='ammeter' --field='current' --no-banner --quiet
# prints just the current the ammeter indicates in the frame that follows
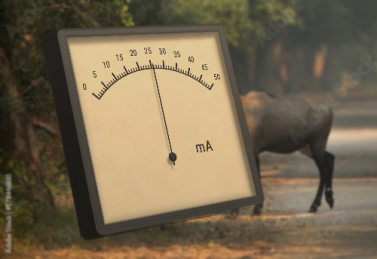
25 mA
